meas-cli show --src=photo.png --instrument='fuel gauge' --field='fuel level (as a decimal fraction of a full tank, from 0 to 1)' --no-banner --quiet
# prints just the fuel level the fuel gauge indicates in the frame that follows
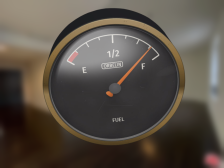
0.875
